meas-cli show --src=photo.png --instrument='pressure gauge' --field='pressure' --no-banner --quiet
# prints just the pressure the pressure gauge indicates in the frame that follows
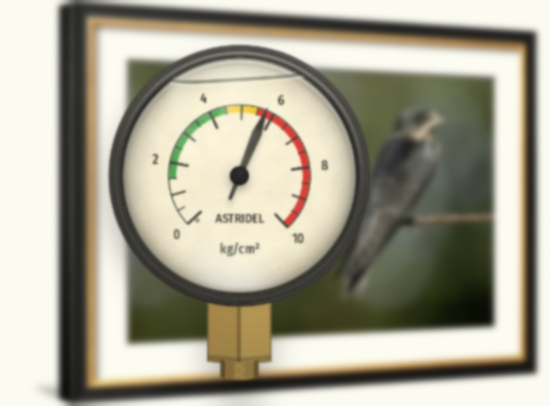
5.75 kg/cm²
